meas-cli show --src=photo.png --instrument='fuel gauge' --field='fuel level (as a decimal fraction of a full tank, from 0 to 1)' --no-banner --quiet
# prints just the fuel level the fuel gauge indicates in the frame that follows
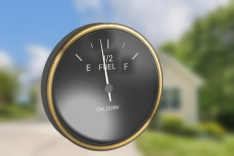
0.375
